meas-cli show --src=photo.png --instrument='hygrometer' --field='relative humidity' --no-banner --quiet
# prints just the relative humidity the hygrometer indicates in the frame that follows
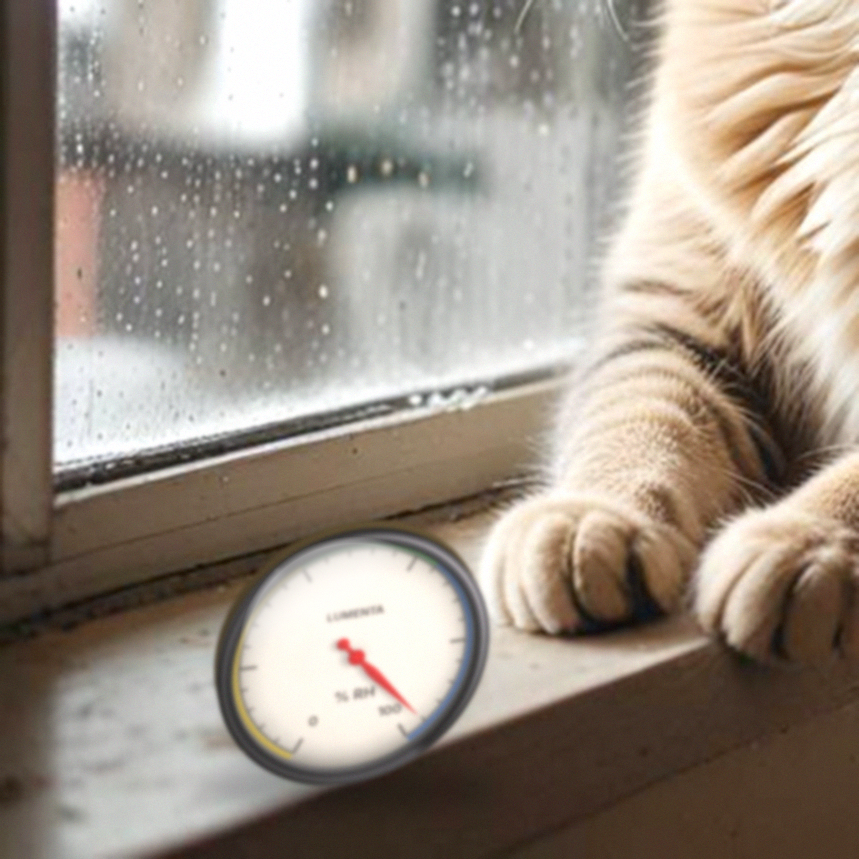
96 %
